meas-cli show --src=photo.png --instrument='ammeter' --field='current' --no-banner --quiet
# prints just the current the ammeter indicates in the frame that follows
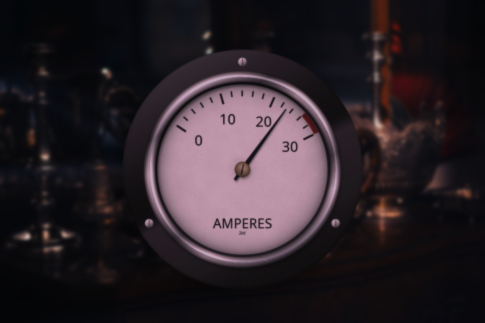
23 A
